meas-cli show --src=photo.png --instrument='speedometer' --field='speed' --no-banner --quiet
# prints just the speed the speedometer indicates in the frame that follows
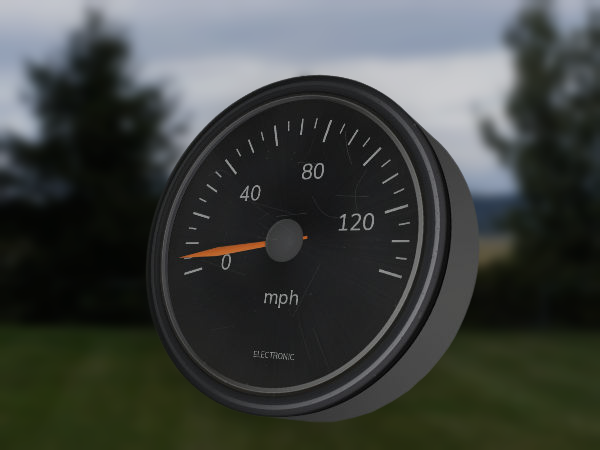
5 mph
